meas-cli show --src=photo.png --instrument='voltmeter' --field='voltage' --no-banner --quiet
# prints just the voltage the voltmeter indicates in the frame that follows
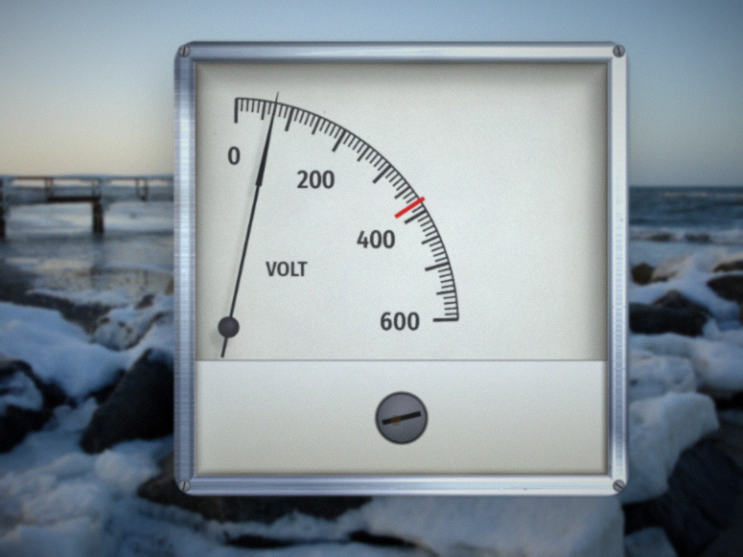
70 V
